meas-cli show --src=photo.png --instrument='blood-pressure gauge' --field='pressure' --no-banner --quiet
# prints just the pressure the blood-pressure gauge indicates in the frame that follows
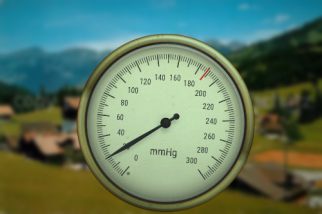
20 mmHg
